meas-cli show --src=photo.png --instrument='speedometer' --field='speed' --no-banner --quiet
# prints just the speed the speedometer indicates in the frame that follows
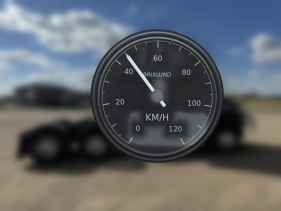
45 km/h
